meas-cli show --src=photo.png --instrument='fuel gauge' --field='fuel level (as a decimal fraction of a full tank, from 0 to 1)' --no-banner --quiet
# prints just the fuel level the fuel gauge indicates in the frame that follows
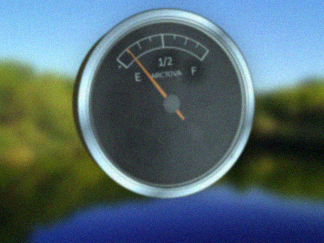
0.125
